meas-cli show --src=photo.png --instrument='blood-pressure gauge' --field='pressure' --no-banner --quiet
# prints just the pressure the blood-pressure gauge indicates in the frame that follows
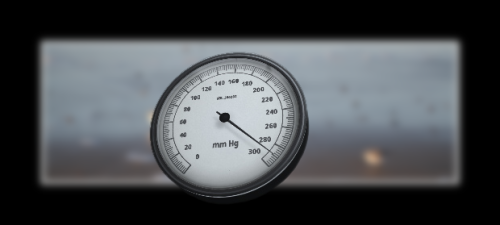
290 mmHg
